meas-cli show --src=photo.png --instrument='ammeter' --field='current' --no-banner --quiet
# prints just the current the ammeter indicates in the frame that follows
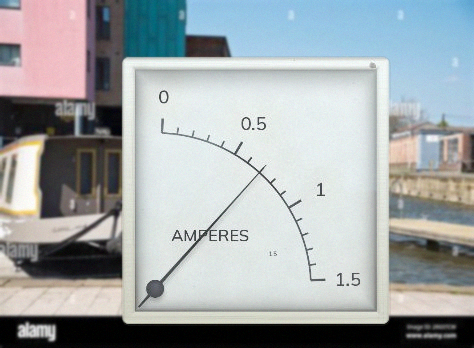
0.7 A
